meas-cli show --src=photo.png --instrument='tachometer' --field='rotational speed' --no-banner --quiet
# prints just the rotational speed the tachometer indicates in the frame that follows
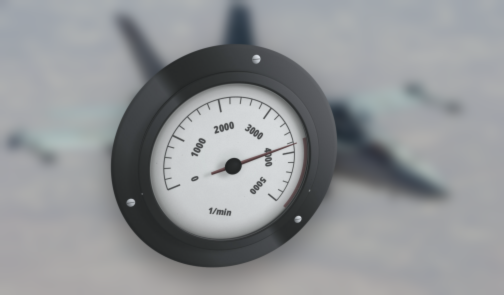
3800 rpm
